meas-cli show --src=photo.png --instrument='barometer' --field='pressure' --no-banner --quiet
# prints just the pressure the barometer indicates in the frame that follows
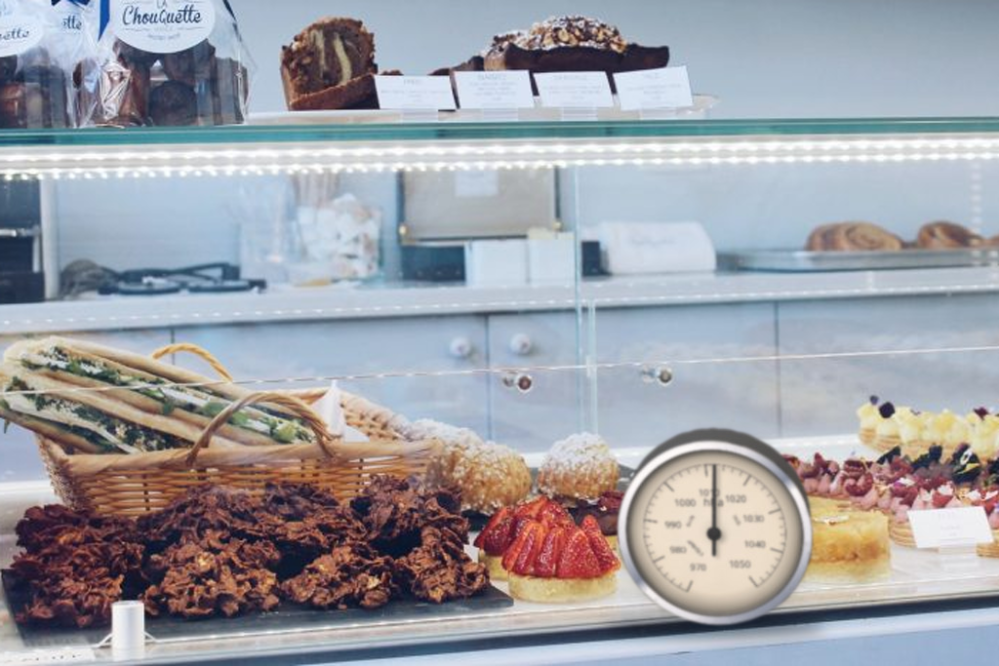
1012 hPa
